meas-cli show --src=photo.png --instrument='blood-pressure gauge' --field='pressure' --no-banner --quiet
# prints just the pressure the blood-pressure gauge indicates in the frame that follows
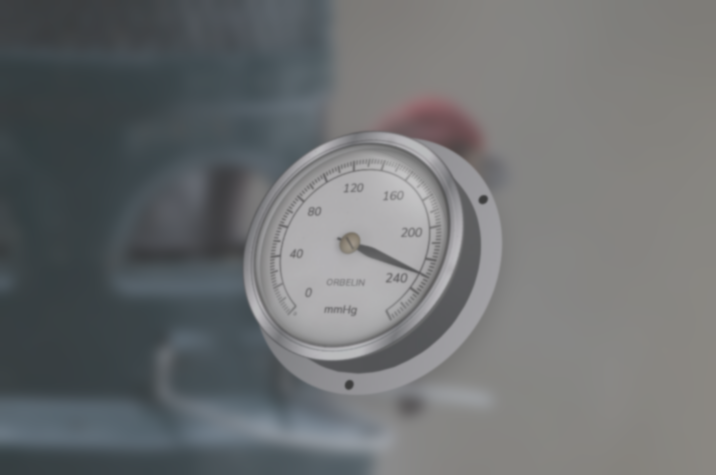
230 mmHg
